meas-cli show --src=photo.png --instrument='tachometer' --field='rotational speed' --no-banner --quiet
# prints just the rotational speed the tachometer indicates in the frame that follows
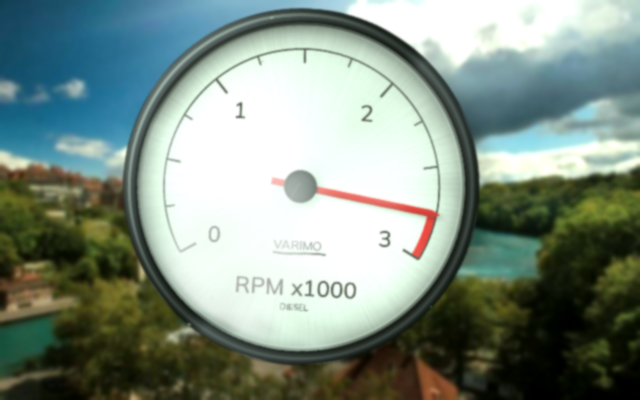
2750 rpm
